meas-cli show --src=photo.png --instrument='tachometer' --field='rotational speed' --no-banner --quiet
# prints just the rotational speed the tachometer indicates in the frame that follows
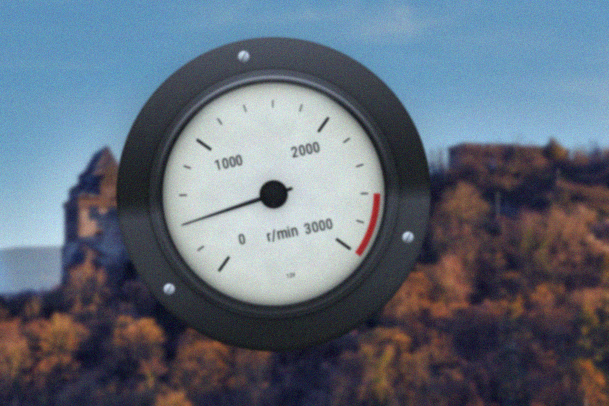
400 rpm
